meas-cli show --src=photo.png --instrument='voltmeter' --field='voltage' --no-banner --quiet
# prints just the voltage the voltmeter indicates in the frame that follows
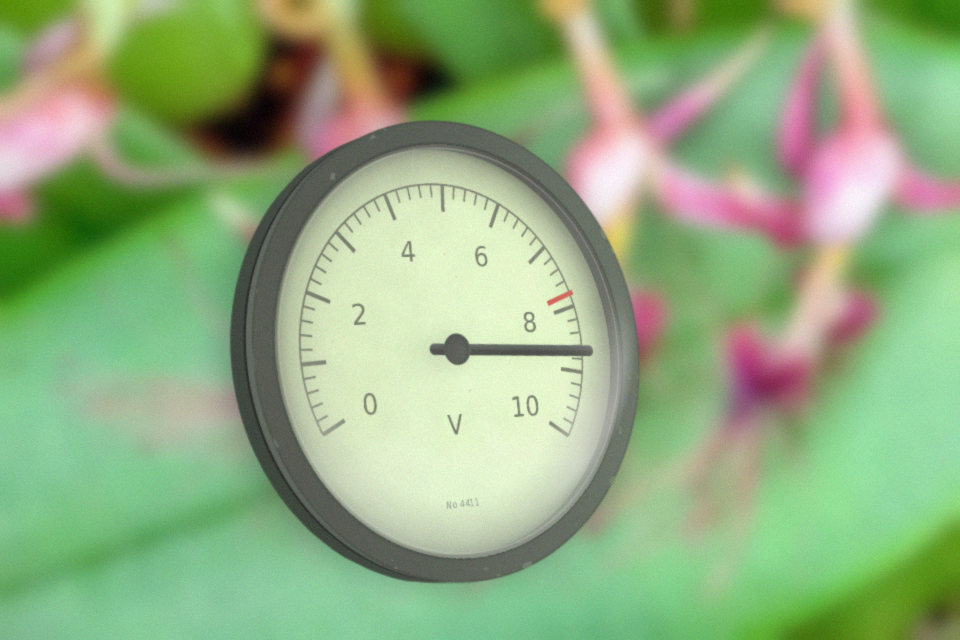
8.7 V
